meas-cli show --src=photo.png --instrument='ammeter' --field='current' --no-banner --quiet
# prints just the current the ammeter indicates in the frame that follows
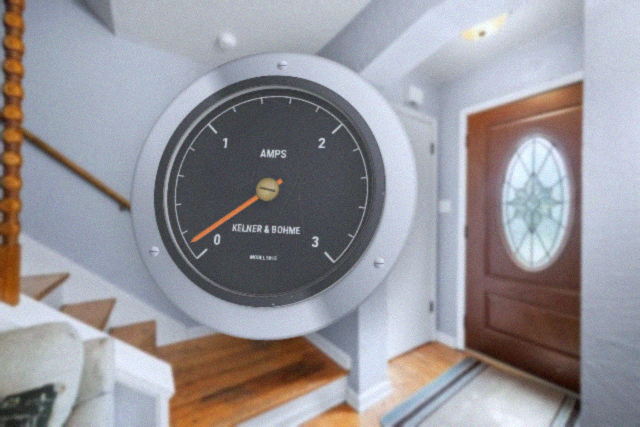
0.1 A
